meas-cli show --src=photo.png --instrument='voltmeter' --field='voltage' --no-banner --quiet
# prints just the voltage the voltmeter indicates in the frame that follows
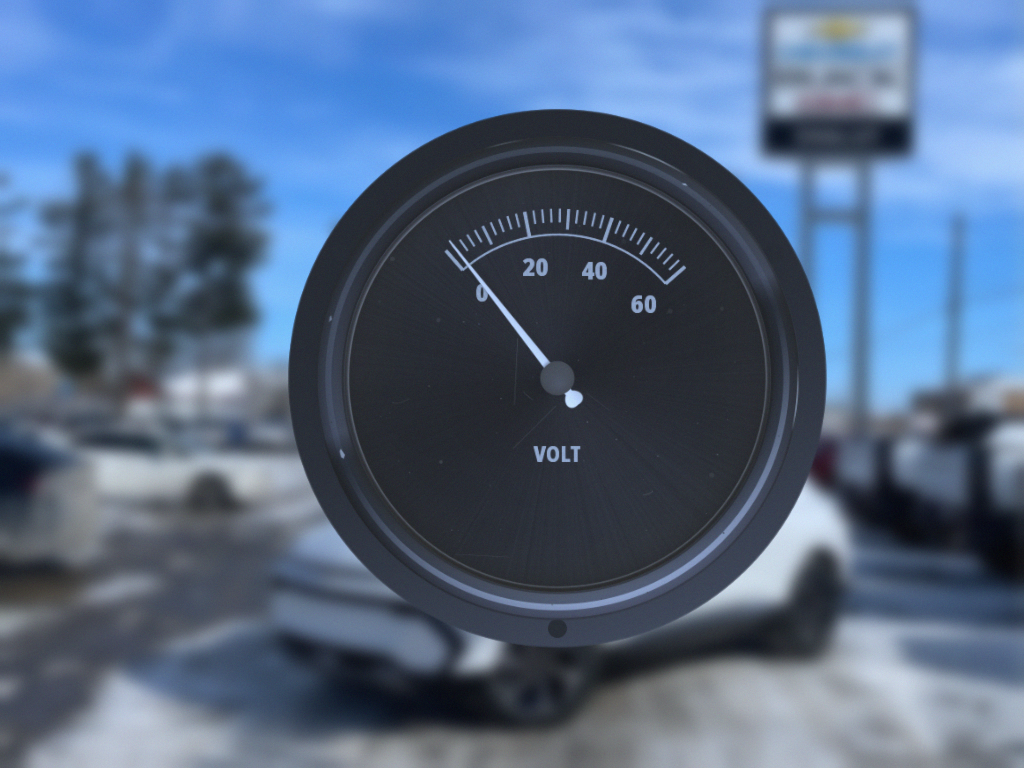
2 V
